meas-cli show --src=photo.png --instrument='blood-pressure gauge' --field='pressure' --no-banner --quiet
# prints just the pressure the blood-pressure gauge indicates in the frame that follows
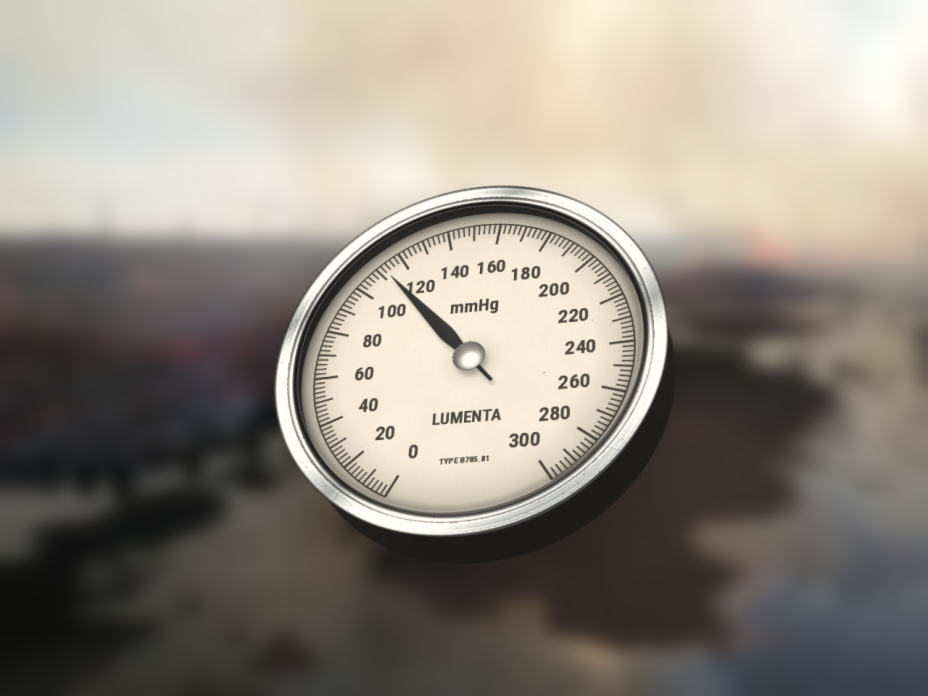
112 mmHg
